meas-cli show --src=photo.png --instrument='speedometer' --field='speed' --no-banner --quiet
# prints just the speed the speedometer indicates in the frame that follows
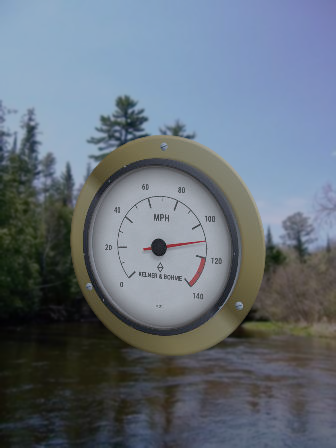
110 mph
